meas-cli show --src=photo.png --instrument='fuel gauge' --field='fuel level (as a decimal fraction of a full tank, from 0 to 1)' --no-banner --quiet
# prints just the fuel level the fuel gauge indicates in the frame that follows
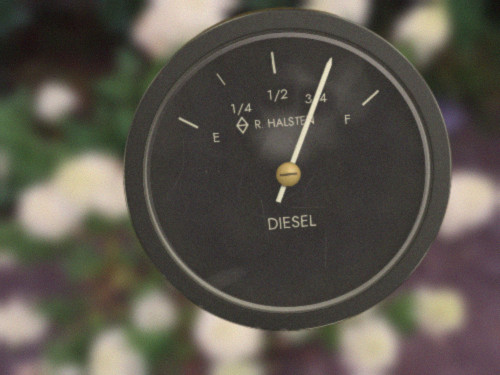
0.75
